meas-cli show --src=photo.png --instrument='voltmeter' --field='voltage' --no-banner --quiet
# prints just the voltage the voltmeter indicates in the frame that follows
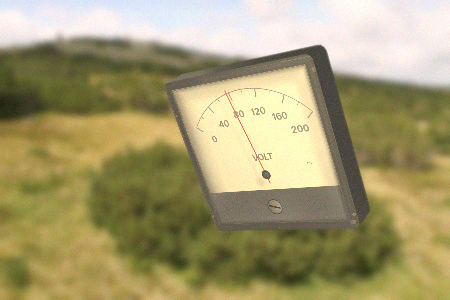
80 V
